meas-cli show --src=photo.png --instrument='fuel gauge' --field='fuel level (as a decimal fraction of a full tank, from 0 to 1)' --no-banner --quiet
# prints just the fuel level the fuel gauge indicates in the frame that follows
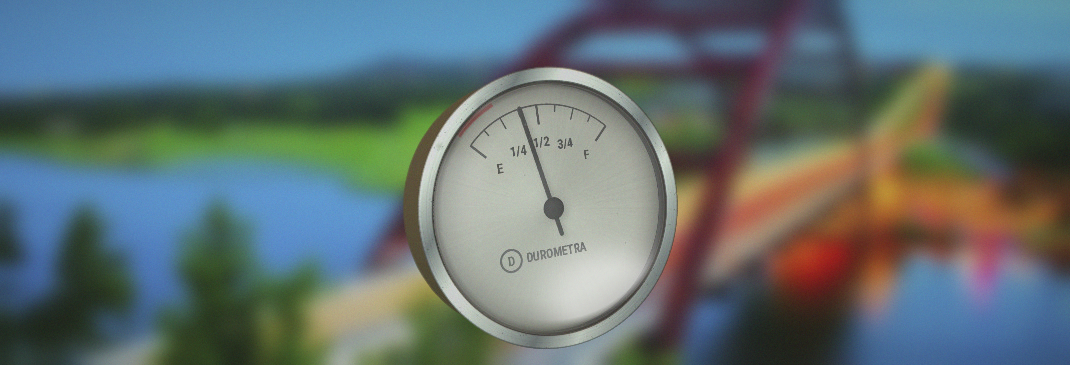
0.375
